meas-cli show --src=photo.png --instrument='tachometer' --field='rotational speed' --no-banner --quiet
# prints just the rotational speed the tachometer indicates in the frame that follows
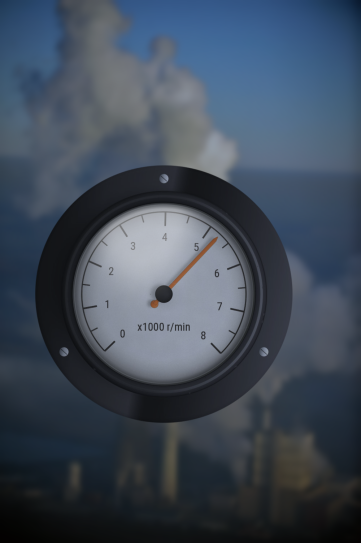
5250 rpm
